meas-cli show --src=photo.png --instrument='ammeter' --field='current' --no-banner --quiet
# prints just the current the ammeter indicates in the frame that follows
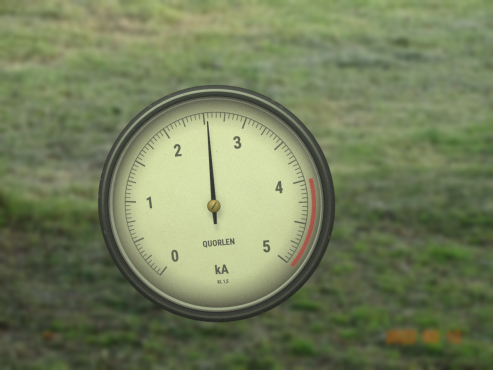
2.55 kA
